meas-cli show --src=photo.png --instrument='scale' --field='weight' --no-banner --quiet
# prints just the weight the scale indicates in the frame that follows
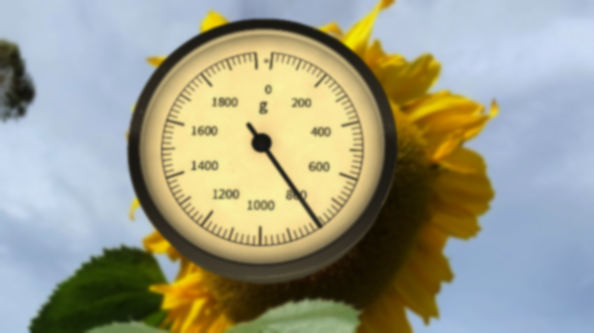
800 g
